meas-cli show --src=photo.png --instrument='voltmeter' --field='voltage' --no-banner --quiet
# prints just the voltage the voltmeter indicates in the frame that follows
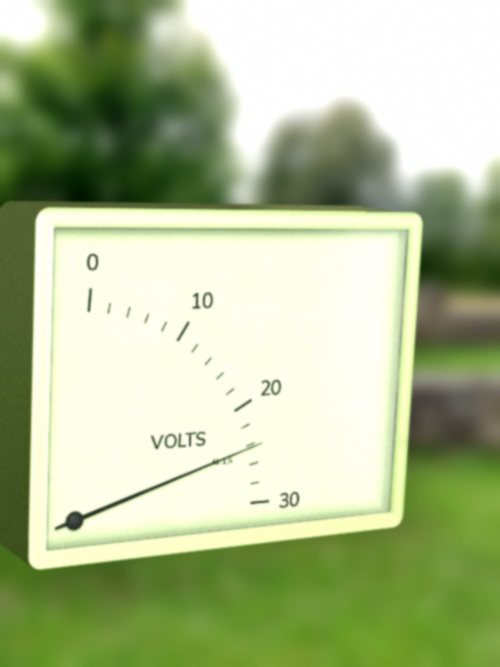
24 V
